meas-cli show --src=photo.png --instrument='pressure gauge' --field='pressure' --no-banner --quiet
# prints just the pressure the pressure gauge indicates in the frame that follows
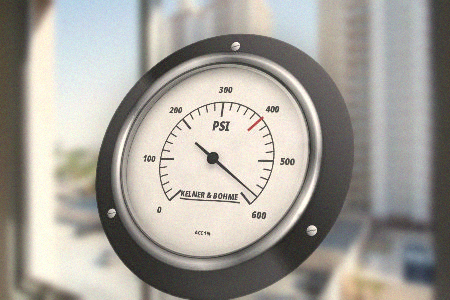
580 psi
